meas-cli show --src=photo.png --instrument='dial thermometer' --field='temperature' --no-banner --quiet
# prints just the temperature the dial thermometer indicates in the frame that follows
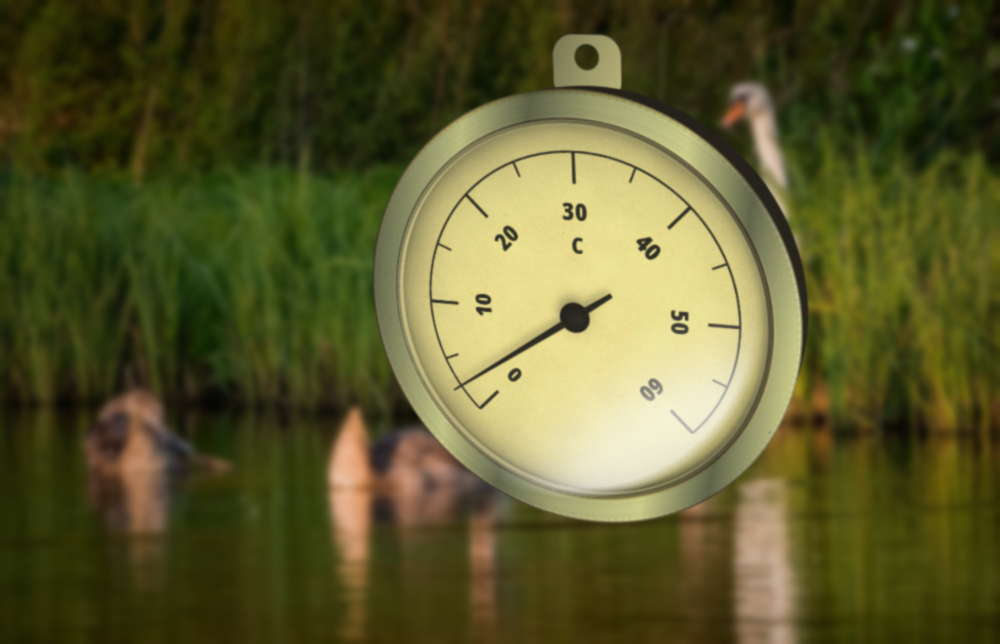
2.5 °C
